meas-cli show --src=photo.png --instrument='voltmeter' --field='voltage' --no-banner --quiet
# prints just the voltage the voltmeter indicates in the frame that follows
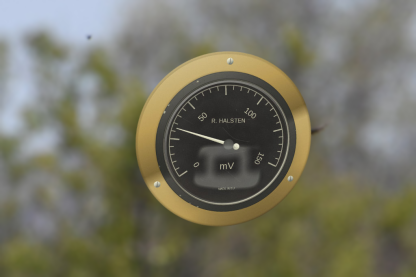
32.5 mV
